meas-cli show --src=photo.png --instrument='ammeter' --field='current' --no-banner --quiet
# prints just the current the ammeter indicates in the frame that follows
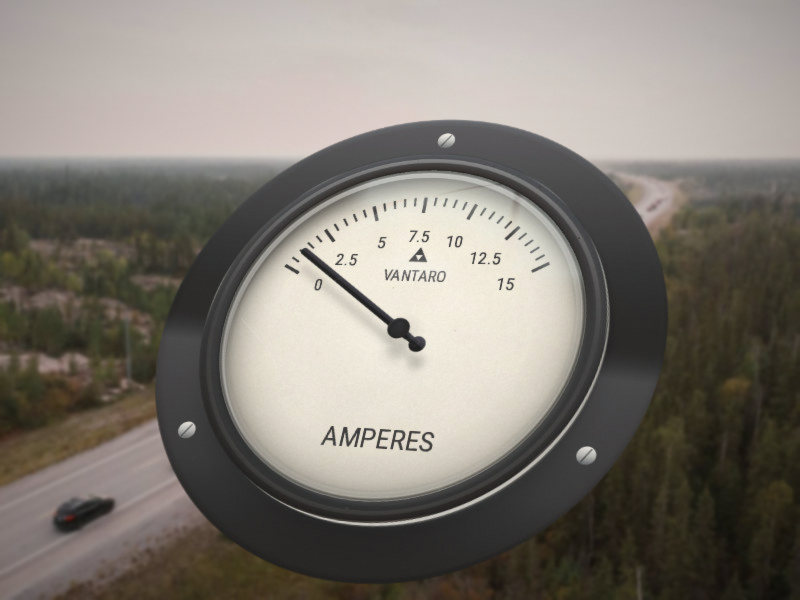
1 A
